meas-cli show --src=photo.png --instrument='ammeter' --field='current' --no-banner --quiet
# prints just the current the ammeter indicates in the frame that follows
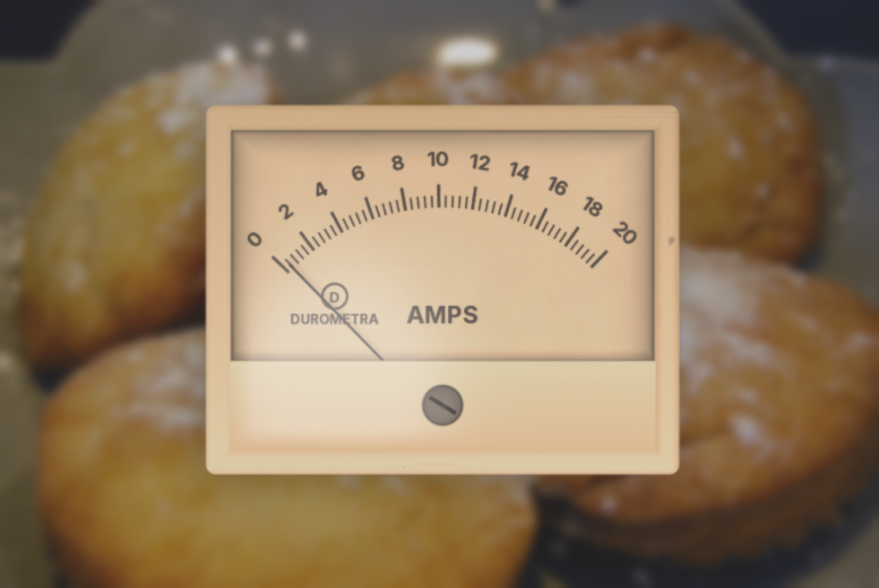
0.4 A
